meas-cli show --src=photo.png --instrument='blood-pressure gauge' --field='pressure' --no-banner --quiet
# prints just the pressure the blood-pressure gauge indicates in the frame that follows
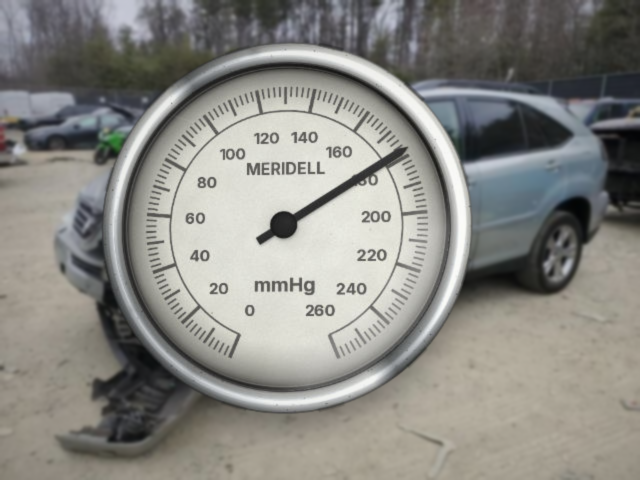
178 mmHg
